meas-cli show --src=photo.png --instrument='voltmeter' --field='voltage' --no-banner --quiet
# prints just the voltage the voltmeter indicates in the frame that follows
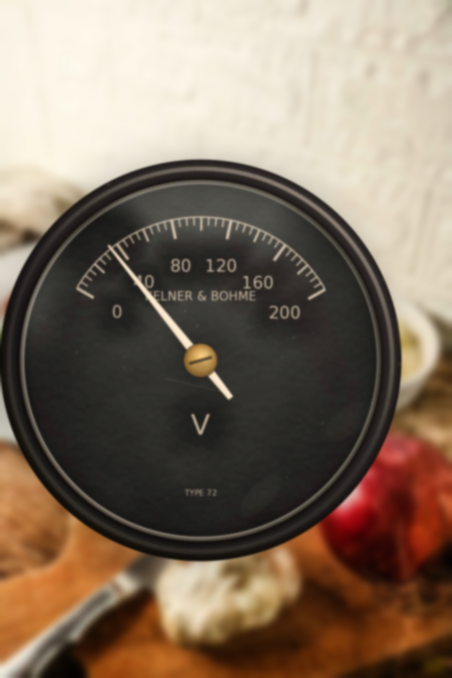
35 V
